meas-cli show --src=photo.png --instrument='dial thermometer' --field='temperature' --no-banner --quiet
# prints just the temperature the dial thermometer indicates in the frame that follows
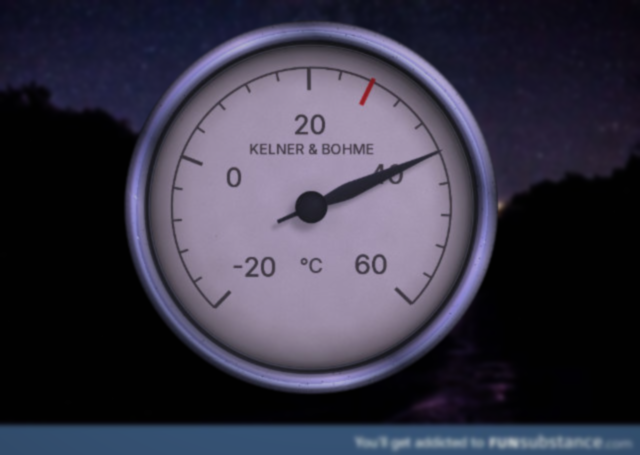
40 °C
